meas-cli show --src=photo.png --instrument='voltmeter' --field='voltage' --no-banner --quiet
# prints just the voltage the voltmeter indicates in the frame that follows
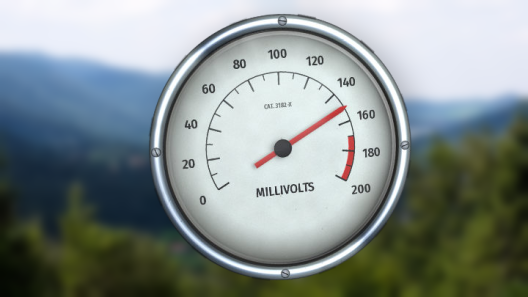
150 mV
